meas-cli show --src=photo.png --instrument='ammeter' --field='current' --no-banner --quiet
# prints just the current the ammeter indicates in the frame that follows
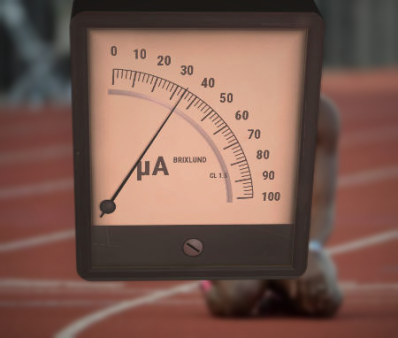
34 µA
